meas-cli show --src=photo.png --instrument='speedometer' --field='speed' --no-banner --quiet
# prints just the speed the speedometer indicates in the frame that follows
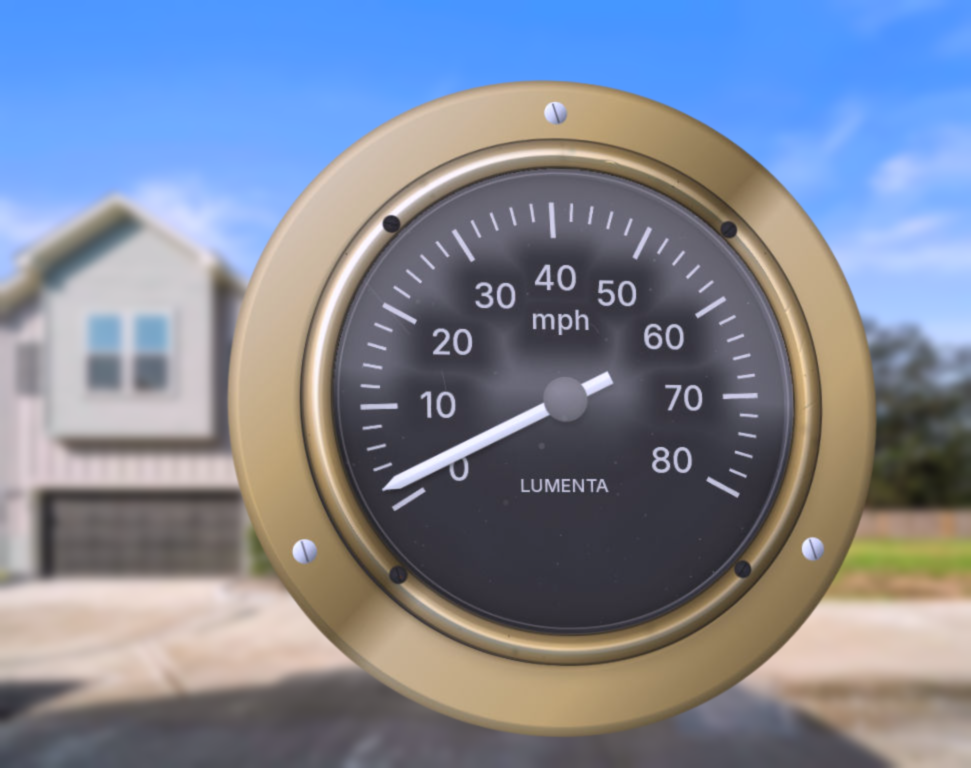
2 mph
